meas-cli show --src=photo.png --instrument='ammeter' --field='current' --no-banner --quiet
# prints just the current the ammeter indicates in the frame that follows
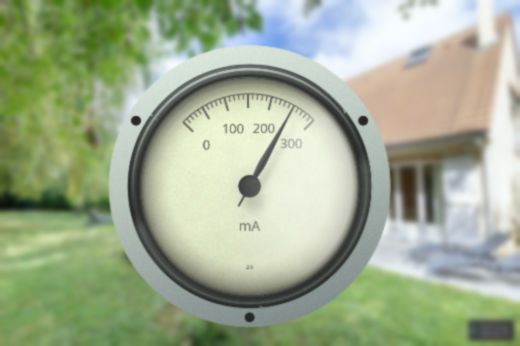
250 mA
